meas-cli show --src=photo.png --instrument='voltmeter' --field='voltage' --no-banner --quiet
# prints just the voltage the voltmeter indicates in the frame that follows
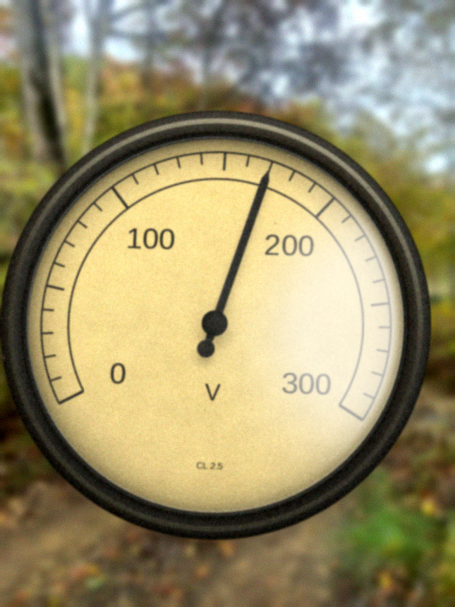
170 V
